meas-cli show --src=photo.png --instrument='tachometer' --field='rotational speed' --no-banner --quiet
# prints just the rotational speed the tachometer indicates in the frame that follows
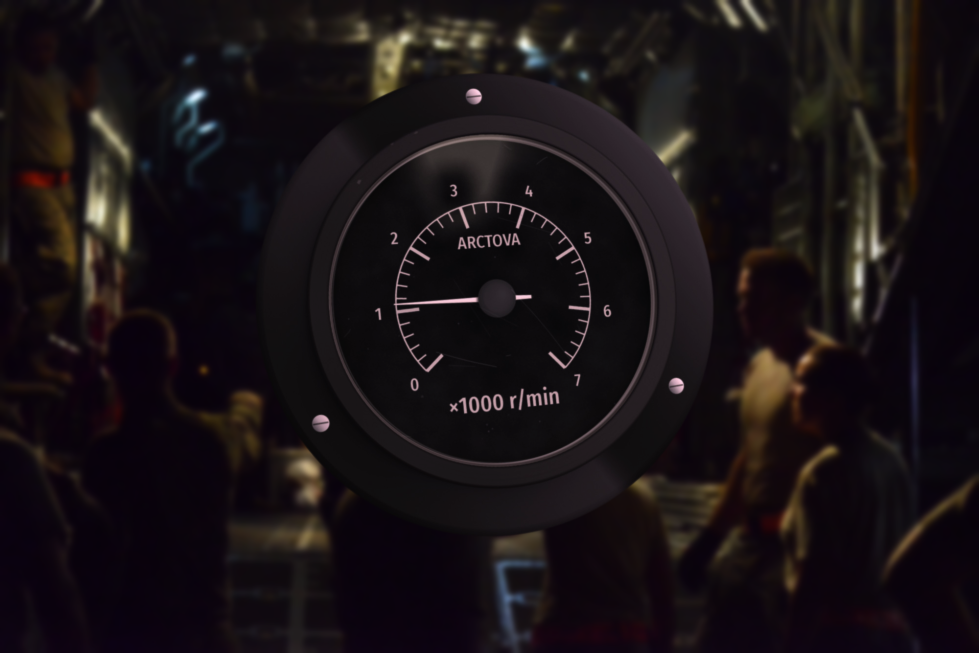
1100 rpm
